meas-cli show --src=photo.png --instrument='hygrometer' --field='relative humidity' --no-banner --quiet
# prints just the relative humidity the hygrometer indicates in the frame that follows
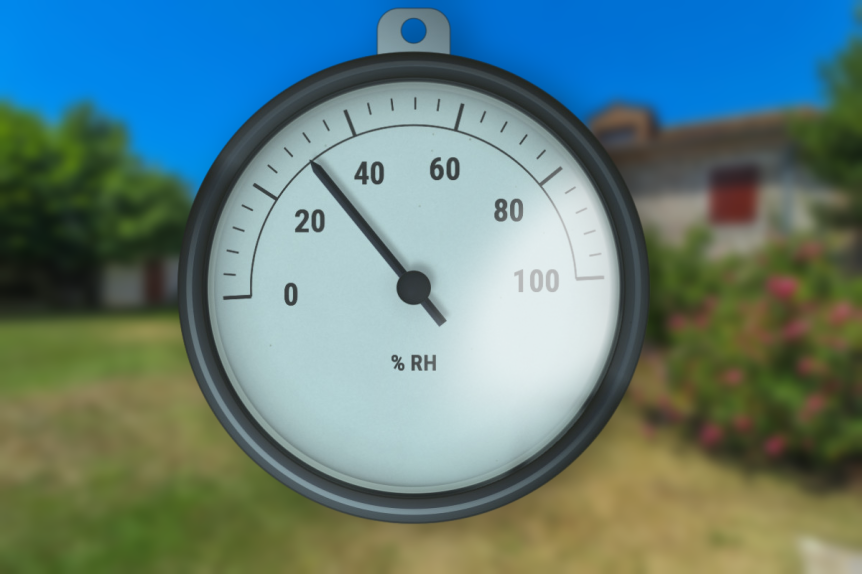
30 %
